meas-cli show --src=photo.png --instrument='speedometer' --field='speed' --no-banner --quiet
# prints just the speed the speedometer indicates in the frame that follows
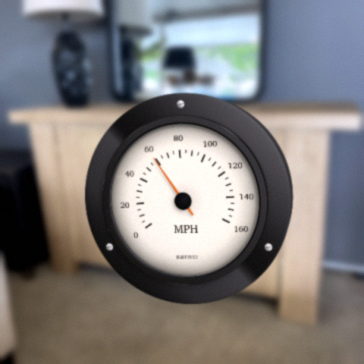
60 mph
